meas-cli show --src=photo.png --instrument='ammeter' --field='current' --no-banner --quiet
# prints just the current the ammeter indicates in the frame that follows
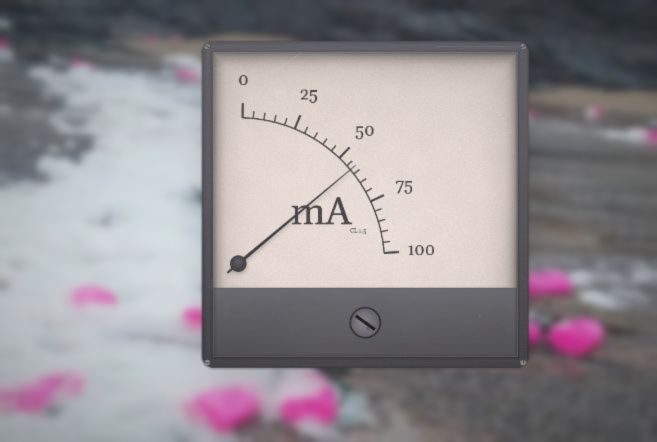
57.5 mA
